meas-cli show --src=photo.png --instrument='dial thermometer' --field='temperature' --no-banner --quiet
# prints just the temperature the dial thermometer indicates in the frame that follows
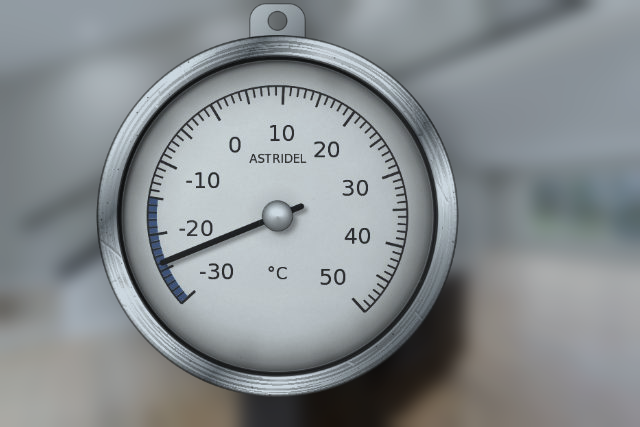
-24 °C
